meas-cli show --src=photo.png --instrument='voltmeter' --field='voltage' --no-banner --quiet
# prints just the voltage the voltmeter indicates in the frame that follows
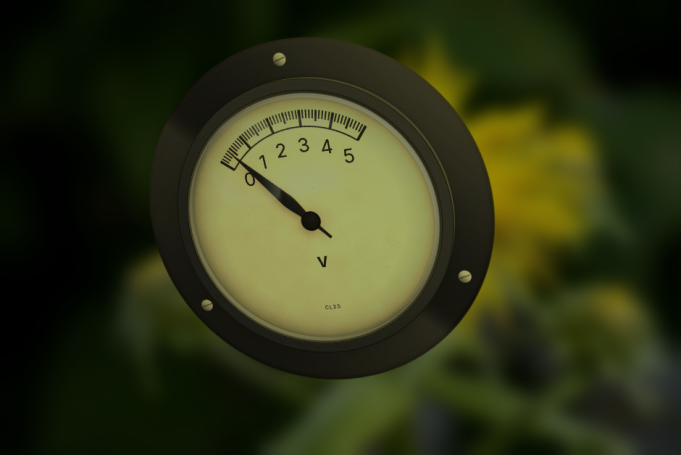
0.5 V
